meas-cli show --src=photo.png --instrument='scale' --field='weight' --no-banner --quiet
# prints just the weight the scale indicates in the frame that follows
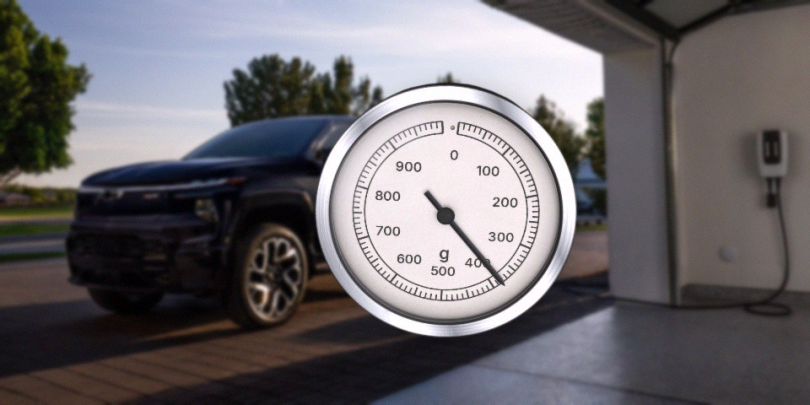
380 g
